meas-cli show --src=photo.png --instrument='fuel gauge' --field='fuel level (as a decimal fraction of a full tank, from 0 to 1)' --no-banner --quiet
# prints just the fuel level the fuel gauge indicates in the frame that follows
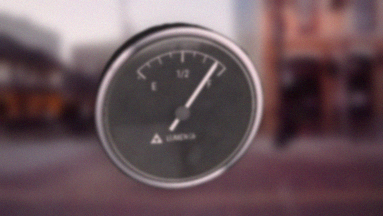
0.875
